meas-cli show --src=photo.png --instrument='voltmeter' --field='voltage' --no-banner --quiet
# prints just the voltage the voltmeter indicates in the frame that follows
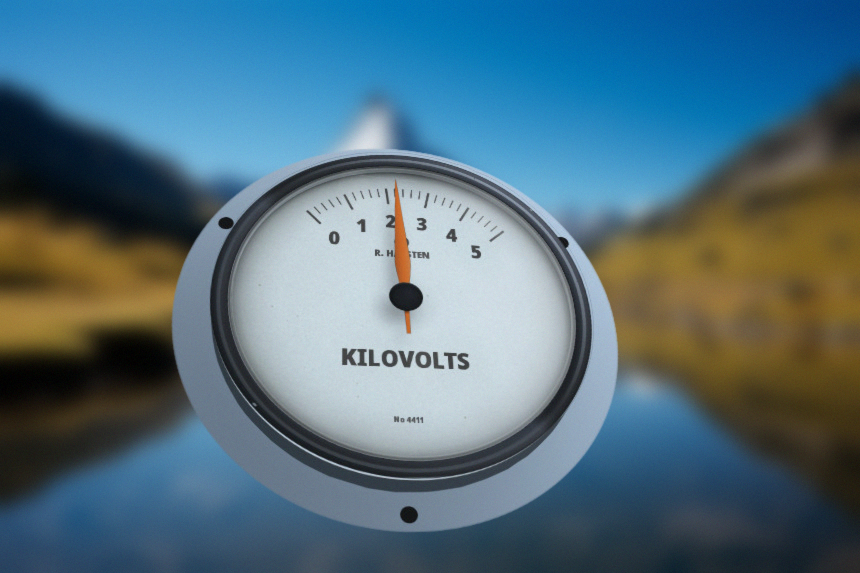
2.2 kV
